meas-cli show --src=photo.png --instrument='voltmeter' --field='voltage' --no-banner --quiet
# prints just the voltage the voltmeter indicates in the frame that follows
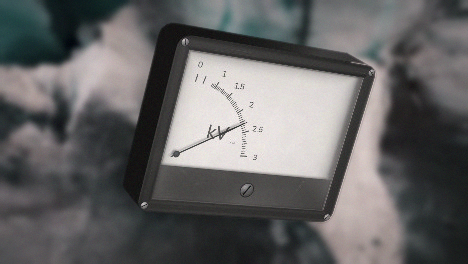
2.25 kV
